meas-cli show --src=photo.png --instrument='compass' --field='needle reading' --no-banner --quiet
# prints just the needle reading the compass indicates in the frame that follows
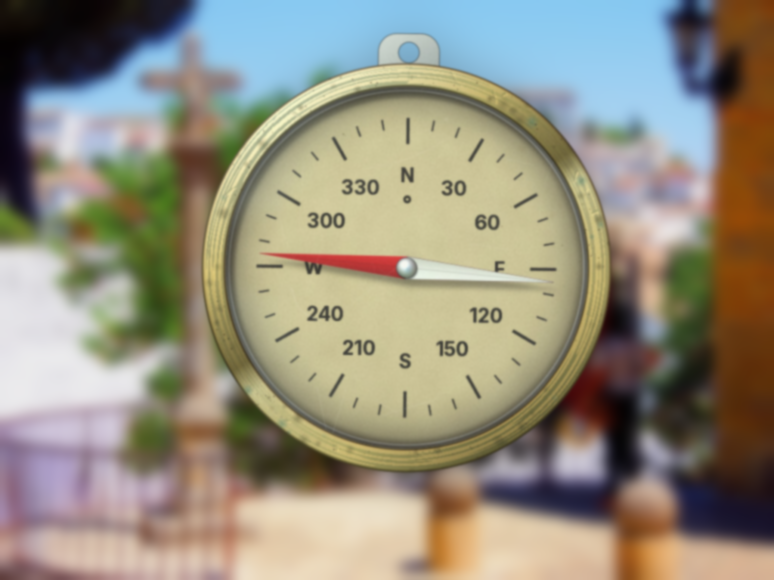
275 °
